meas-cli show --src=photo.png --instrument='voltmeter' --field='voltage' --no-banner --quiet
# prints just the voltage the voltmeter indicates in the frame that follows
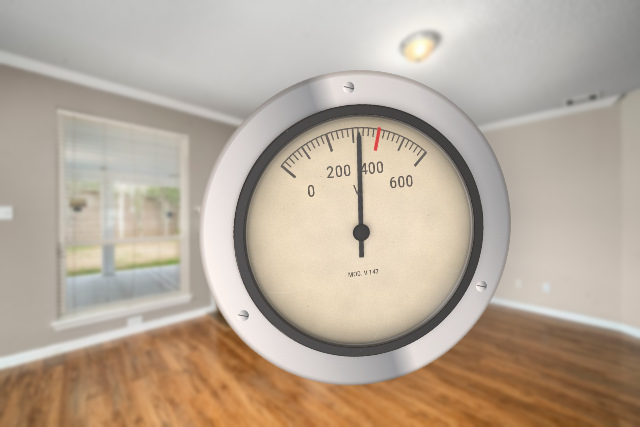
320 V
